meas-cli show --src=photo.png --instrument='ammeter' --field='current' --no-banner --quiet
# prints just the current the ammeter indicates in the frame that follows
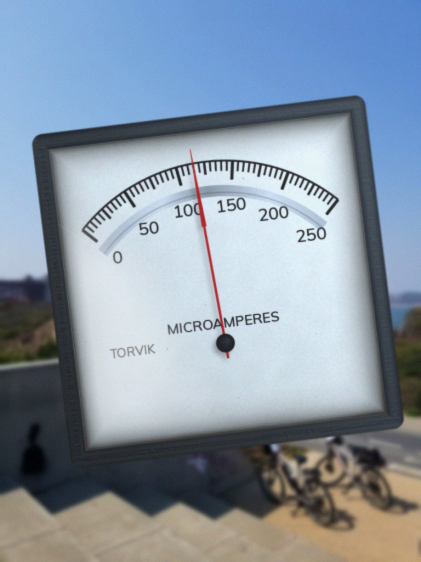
115 µA
